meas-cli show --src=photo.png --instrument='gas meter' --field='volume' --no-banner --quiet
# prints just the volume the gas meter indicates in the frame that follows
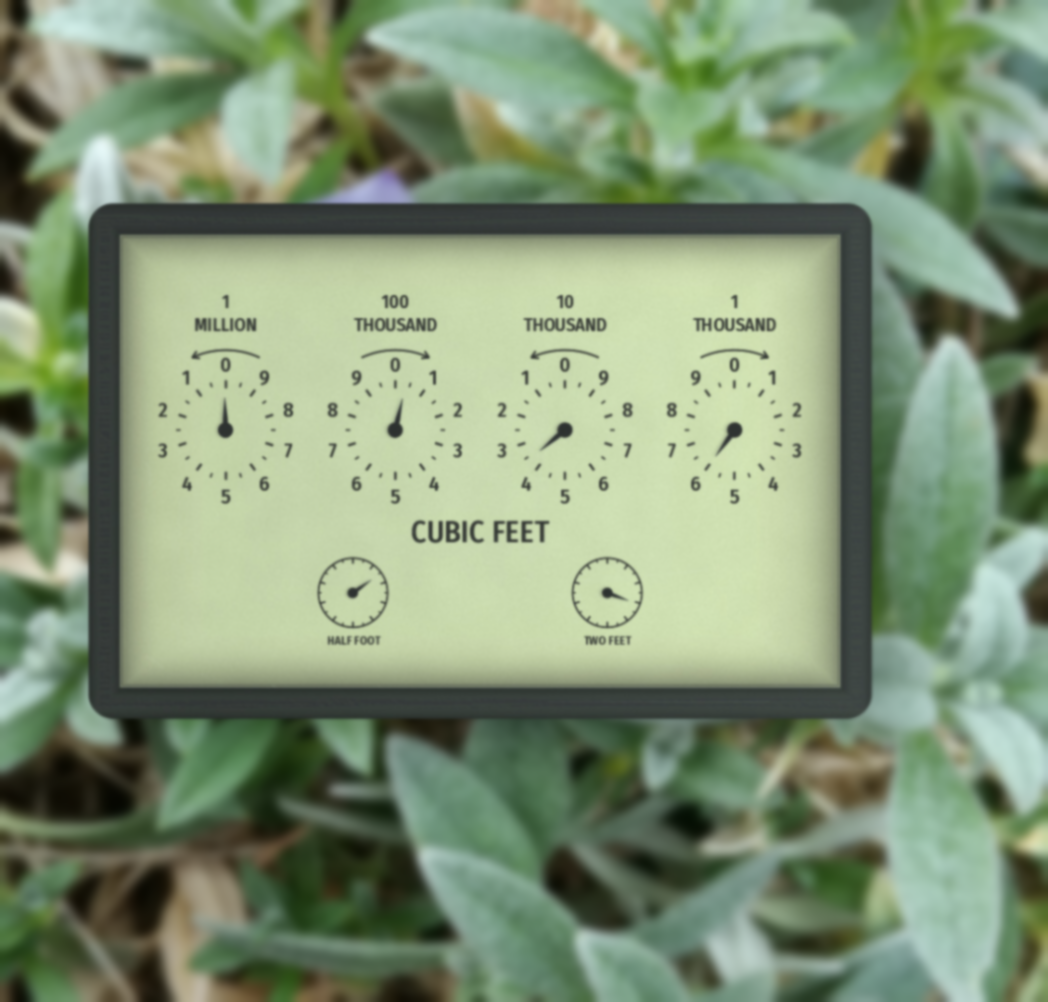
3600 ft³
